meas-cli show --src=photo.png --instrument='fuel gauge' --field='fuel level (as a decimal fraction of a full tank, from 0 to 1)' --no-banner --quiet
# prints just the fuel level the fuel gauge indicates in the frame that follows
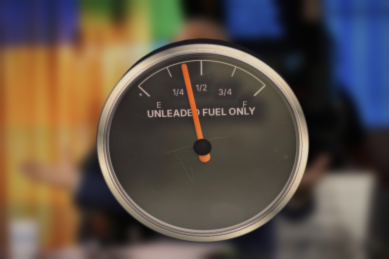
0.375
